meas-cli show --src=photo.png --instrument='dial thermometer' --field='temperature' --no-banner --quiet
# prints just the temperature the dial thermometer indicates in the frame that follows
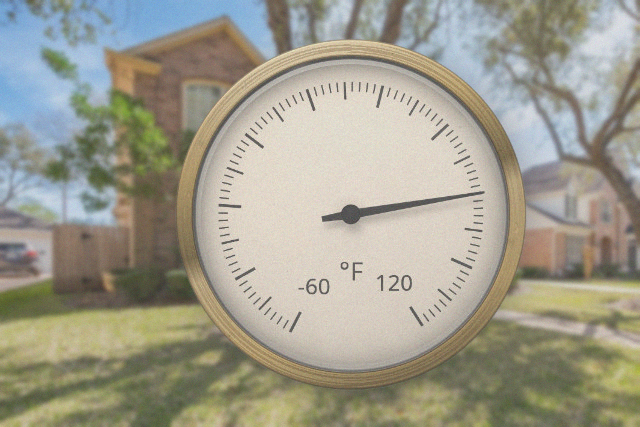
80 °F
